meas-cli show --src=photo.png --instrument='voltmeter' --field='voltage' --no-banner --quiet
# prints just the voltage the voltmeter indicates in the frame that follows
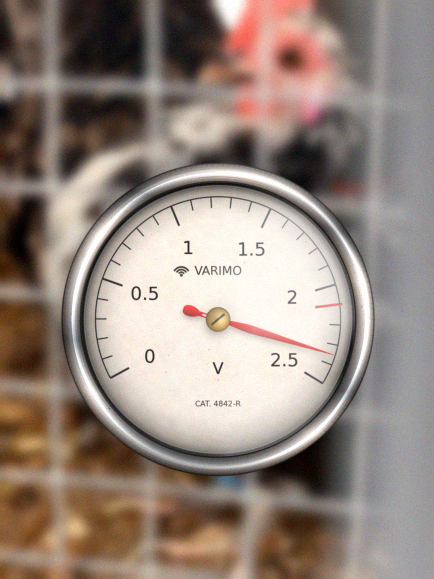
2.35 V
